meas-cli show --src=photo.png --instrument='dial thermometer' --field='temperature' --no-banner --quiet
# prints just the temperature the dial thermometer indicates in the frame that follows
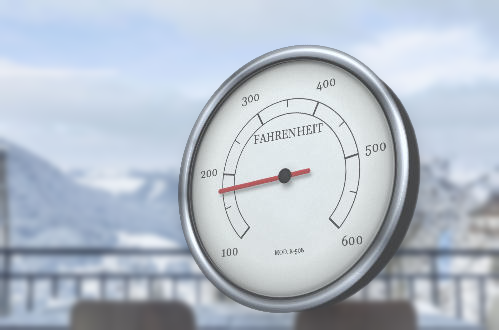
175 °F
